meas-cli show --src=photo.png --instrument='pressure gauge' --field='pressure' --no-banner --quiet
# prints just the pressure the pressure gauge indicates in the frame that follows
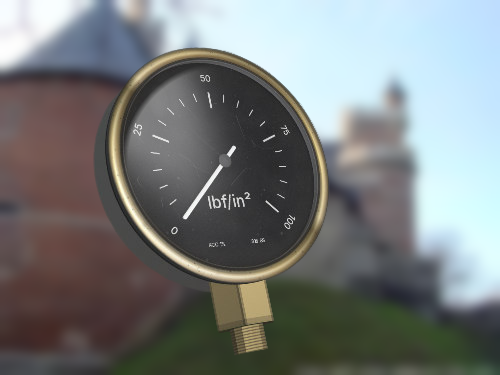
0 psi
